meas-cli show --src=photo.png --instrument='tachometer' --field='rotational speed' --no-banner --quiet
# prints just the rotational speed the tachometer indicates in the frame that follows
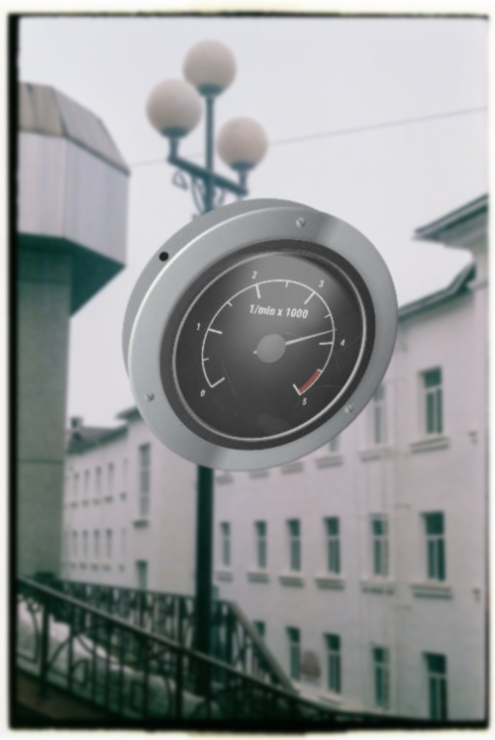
3750 rpm
